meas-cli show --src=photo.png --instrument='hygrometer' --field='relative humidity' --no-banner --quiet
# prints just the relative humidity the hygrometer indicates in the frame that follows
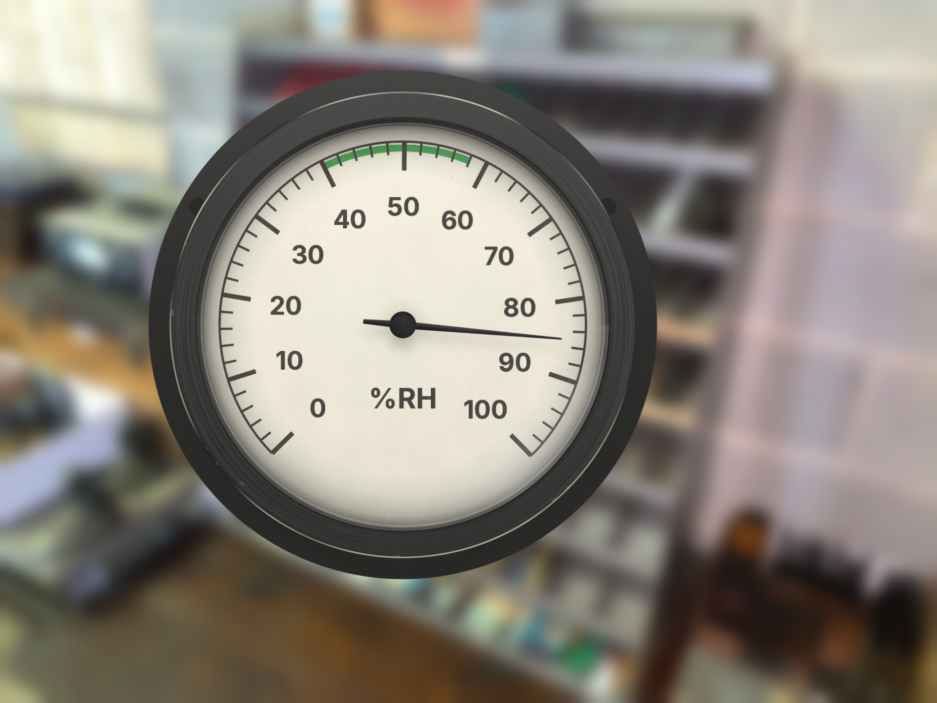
85 %
